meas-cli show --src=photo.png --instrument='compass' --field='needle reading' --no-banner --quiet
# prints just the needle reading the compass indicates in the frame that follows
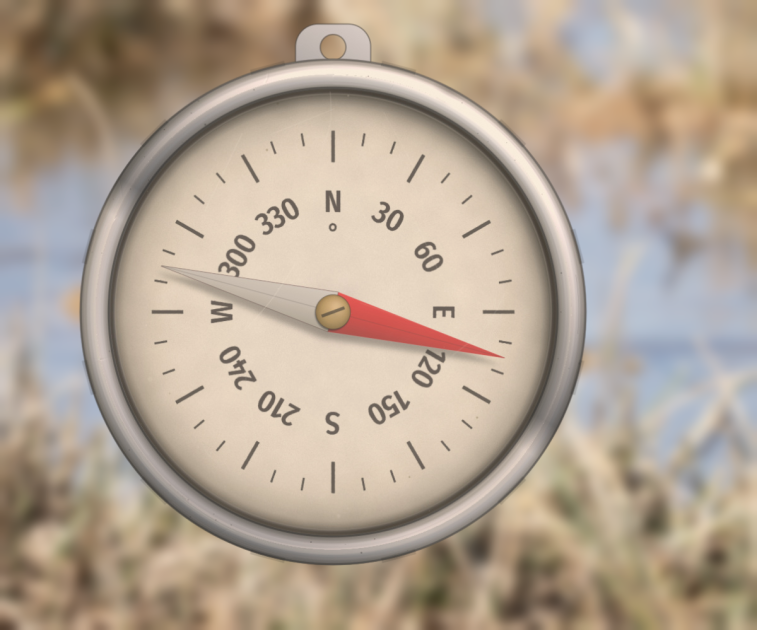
105 °
